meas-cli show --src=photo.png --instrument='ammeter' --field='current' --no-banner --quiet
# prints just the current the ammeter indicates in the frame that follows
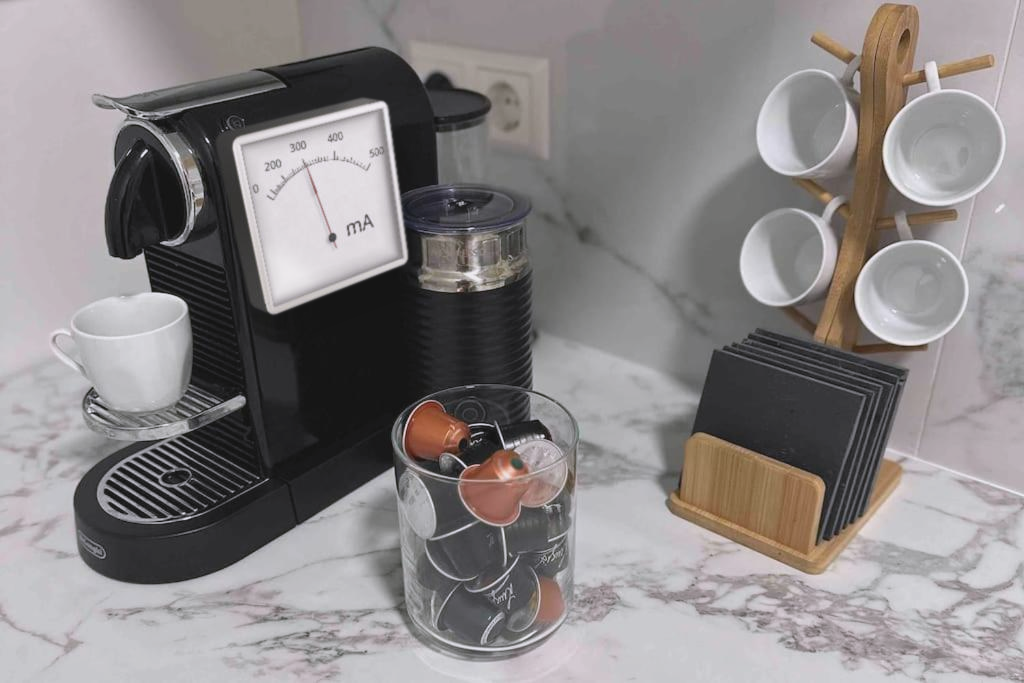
300 mA
